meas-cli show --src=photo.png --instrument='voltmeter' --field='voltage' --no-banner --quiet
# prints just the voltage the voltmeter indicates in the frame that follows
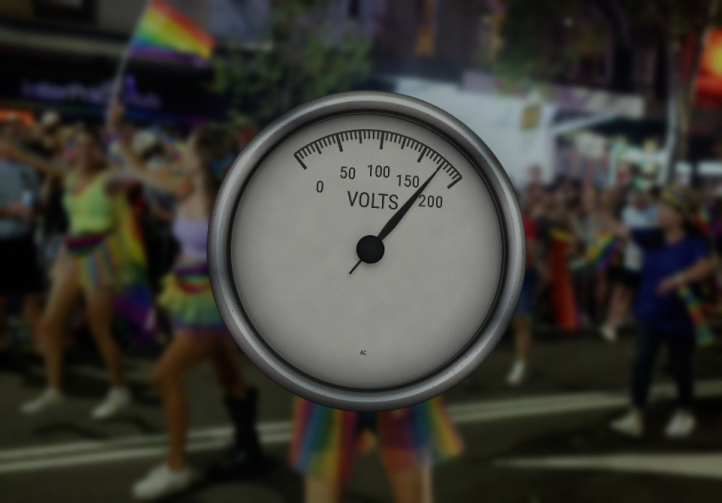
175 V
